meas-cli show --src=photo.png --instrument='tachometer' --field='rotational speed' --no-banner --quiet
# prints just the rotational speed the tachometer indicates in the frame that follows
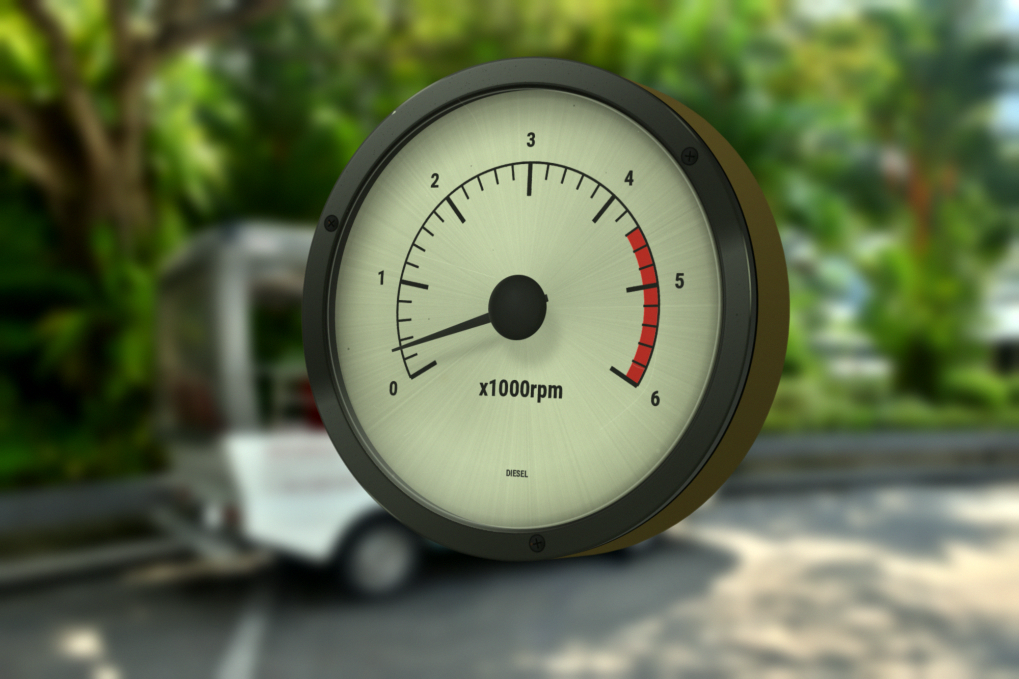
300 rpm
